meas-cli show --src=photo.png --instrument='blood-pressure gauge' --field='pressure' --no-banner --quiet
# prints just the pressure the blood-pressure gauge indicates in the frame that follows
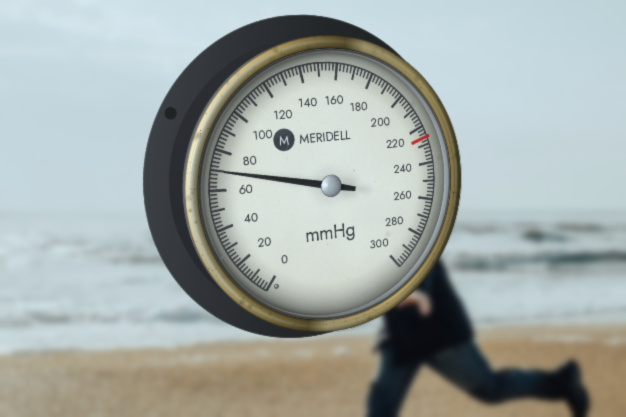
70 mmHg
